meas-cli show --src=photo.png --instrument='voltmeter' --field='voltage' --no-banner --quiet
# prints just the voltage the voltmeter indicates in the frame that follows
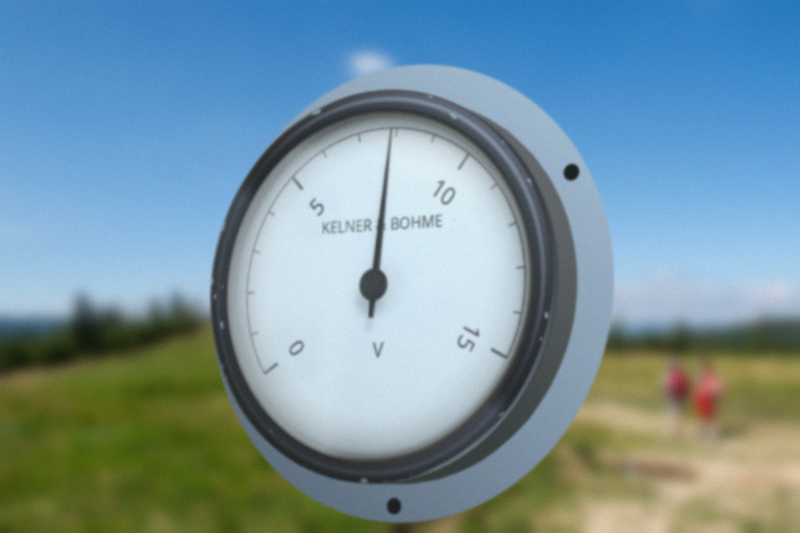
8 V
